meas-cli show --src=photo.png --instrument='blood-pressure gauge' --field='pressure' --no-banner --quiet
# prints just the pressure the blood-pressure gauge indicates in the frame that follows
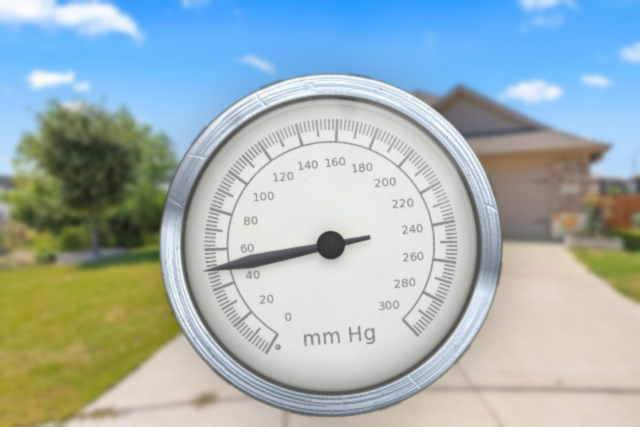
50 mmHg
